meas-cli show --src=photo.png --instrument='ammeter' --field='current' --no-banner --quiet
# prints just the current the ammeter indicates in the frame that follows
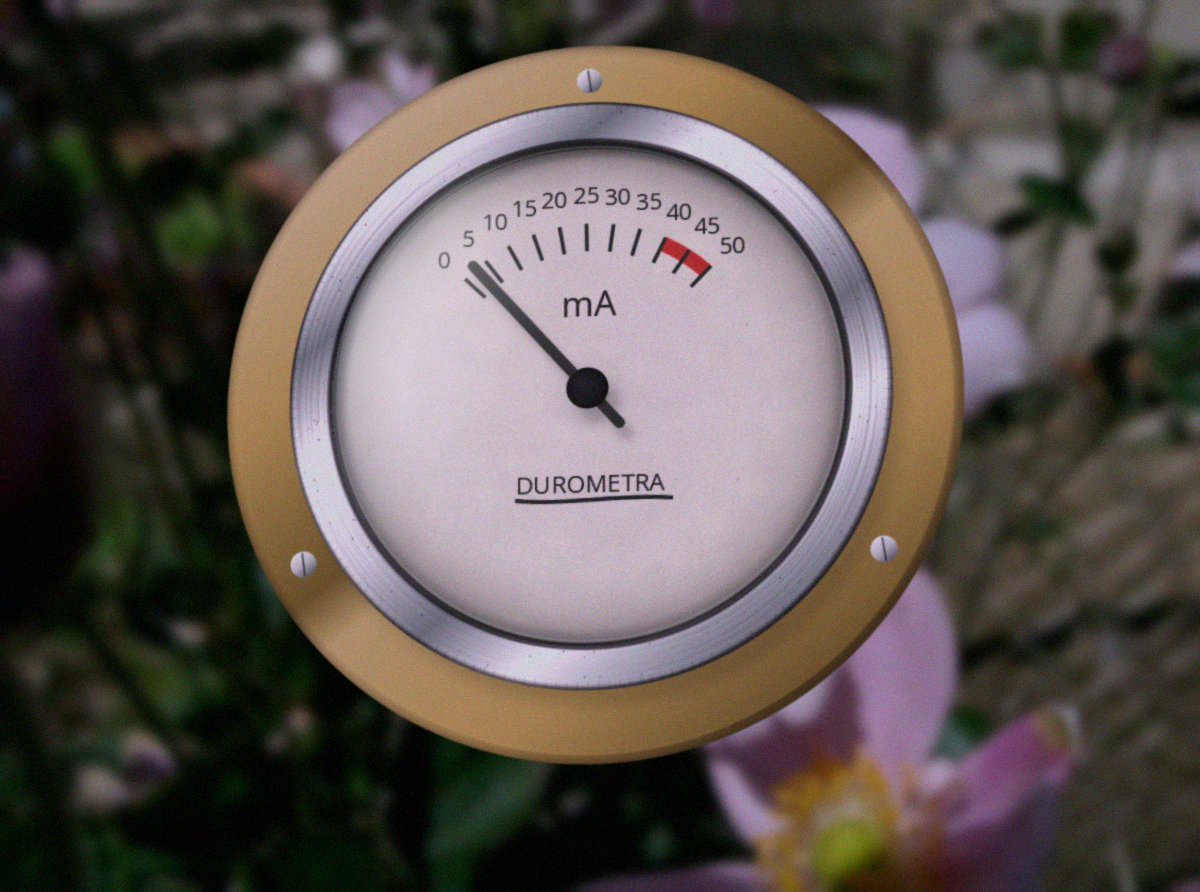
2.5 mA
